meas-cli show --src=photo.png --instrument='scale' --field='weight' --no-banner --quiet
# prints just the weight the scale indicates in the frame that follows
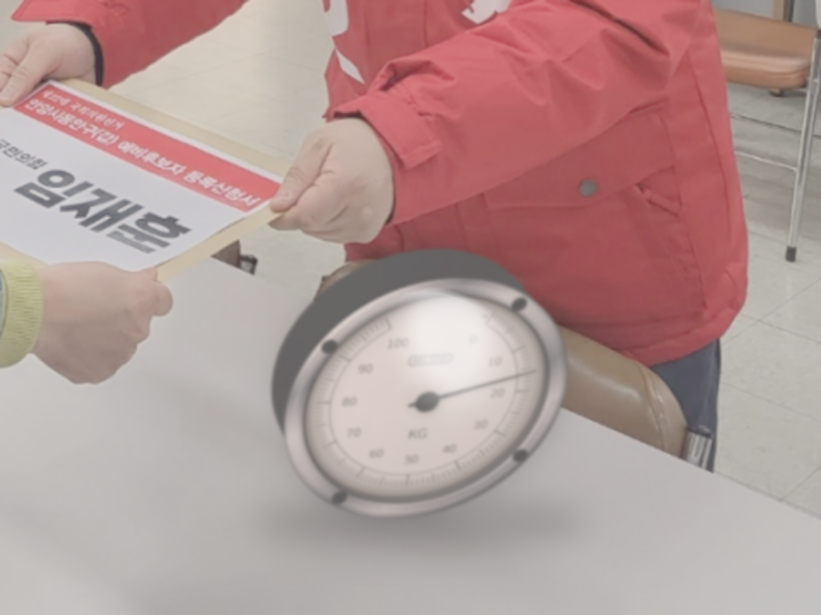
15 kg
